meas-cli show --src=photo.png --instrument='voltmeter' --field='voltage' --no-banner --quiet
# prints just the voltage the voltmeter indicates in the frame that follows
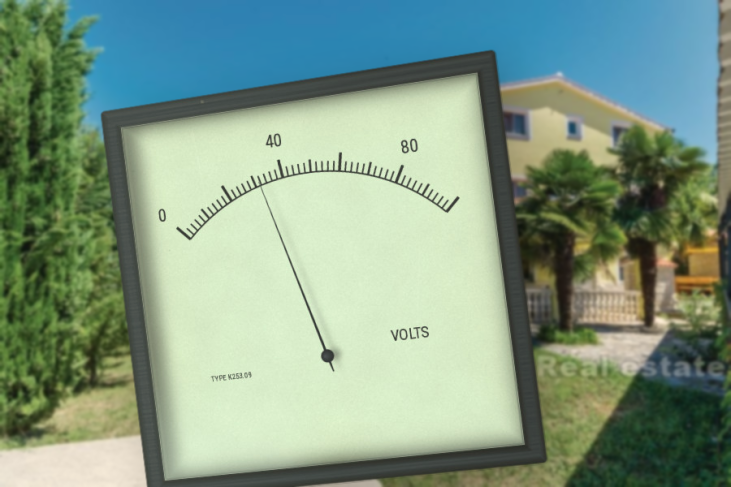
32 V
